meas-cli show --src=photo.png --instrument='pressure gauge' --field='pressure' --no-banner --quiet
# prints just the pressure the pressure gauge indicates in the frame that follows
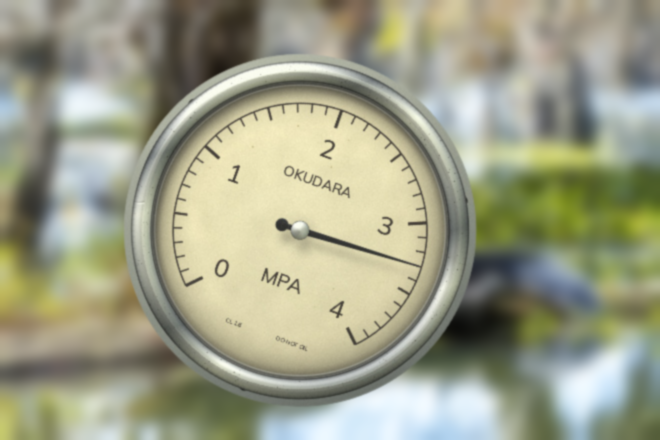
3.3 MPa
